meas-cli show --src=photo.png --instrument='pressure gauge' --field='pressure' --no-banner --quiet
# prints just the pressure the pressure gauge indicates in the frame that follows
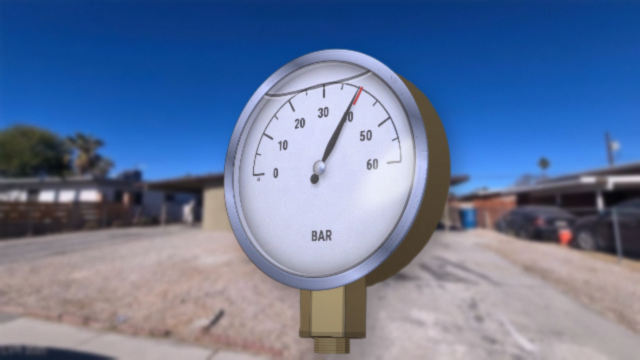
40 bar
